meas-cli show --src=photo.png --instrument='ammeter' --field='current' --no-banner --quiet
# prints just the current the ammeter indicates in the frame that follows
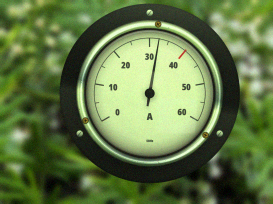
32.5 A
